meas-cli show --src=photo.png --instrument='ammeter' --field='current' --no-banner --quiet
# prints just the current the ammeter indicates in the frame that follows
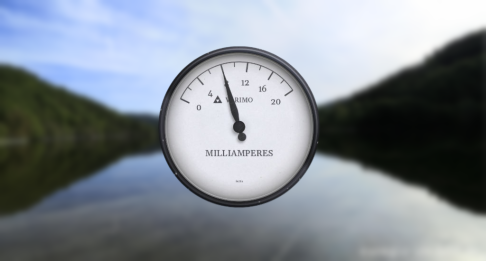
8 mA
